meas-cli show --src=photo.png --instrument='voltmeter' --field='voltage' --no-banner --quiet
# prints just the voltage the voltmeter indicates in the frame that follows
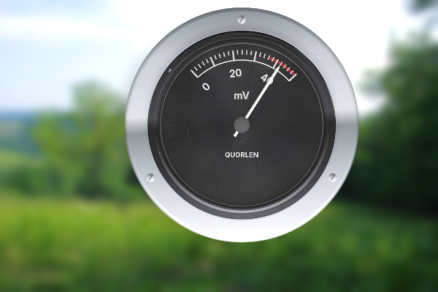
42 mV
